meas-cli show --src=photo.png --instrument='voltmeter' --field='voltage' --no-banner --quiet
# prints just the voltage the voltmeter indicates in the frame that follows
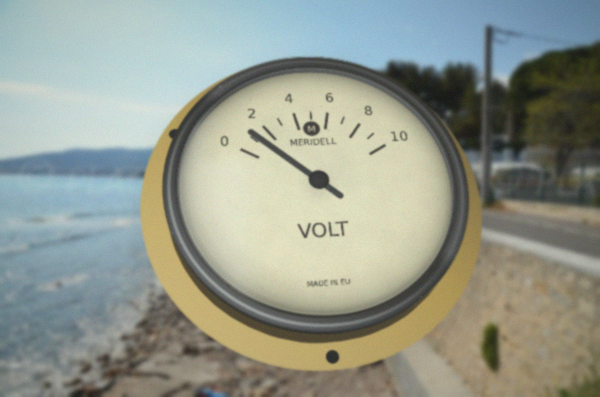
1 V
